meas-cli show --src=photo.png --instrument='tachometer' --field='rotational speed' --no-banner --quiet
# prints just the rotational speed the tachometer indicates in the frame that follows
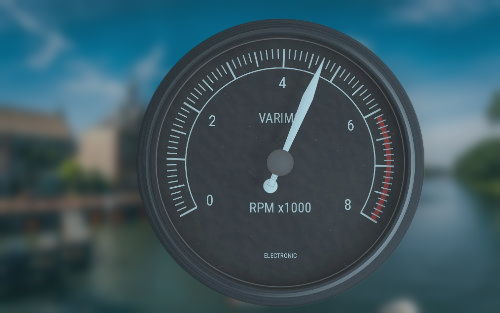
4700 rpm
